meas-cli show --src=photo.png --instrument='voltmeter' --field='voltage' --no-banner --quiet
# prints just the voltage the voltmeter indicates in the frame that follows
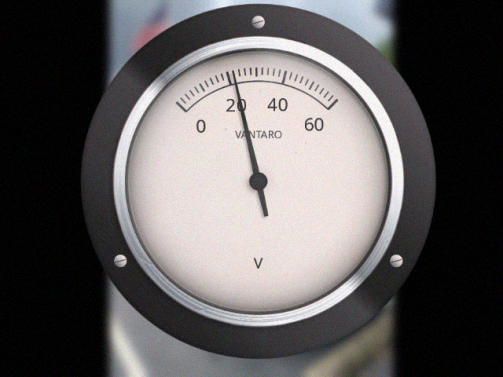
22 V
